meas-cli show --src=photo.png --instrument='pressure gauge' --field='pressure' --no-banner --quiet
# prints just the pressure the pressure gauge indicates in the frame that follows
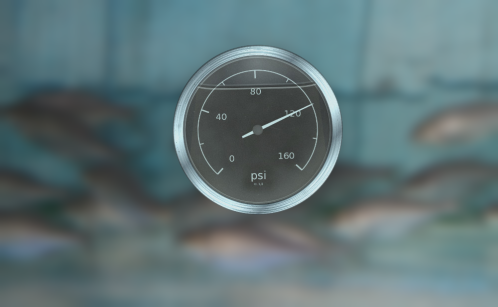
120 psi
